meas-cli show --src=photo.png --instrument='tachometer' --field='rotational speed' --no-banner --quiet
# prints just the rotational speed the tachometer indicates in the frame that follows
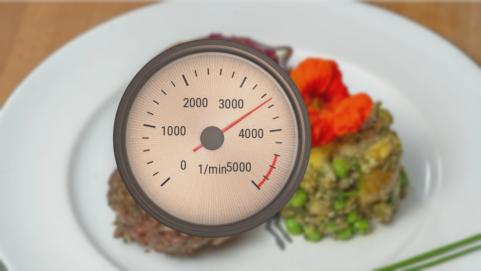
3500 rpm
